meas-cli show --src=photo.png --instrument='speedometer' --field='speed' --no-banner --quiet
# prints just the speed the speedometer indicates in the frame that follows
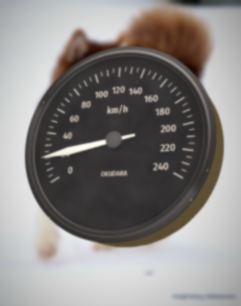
20 km/h
